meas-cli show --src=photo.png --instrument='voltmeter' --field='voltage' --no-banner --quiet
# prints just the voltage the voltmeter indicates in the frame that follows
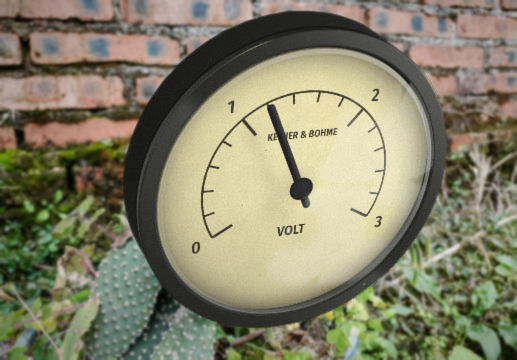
1.2 V
